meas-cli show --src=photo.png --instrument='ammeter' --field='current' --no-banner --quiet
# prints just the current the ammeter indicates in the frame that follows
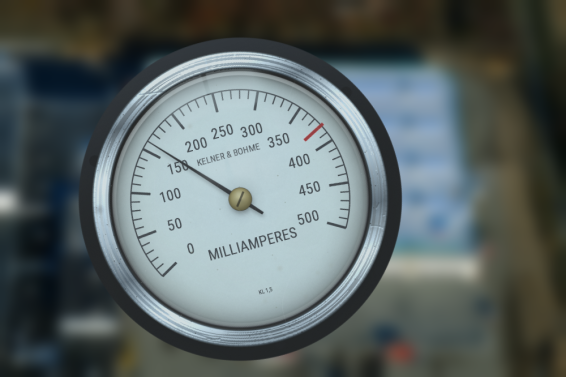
160 mA
